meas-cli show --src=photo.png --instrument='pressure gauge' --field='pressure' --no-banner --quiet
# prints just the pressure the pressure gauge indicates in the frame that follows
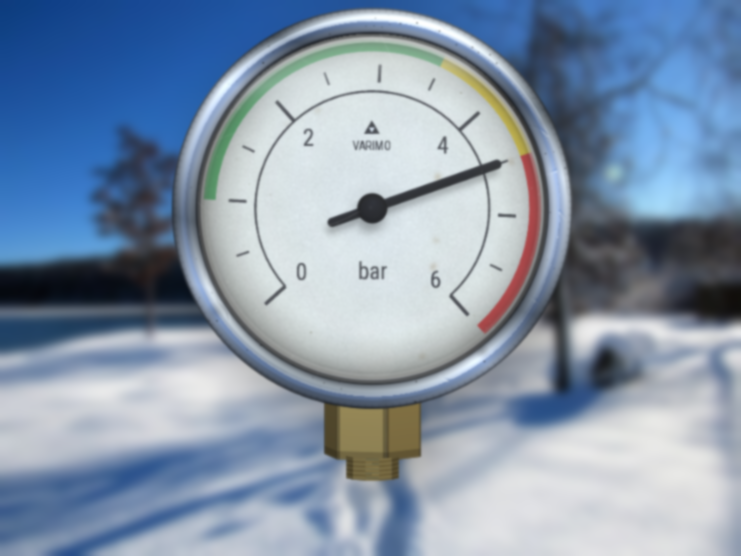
4.5 bar
